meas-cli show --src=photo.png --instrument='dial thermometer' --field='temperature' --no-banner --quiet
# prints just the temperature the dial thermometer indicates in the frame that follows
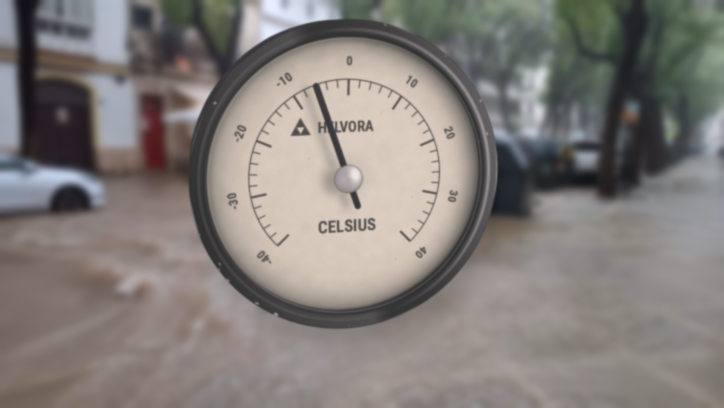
-6 °C
